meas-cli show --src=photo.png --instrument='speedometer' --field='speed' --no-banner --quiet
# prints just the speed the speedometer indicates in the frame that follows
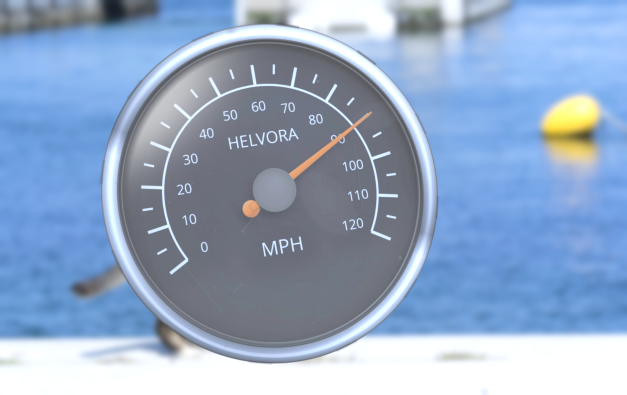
90 mph
